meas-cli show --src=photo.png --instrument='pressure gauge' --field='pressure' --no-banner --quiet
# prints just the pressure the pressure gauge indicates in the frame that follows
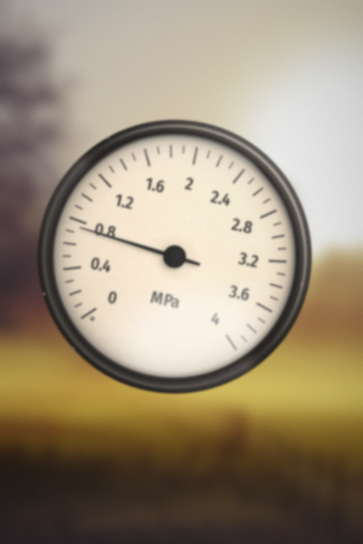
0.75 MPa
